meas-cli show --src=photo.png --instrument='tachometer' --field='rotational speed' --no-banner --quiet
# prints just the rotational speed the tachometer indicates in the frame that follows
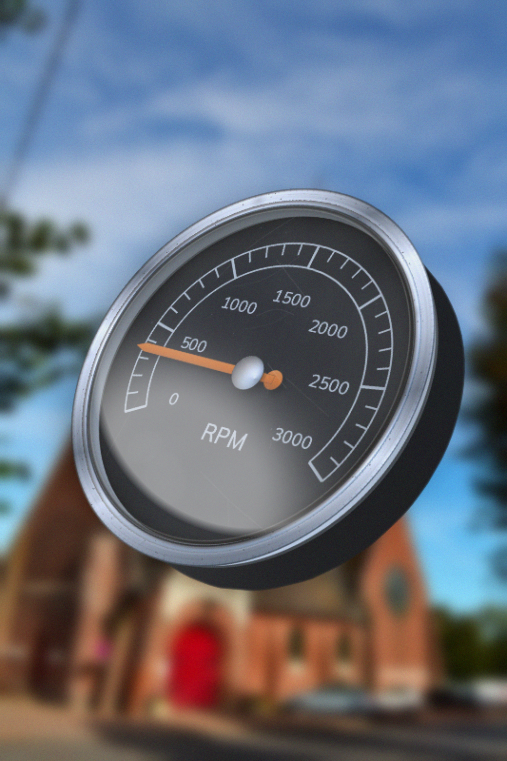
350 rpm
